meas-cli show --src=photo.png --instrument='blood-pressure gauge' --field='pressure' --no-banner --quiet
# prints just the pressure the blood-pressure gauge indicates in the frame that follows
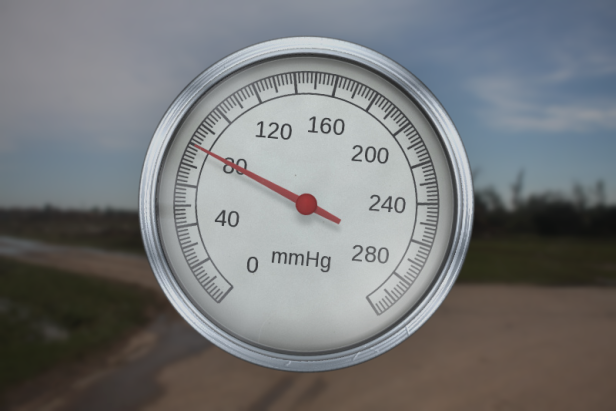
80 mmHg
